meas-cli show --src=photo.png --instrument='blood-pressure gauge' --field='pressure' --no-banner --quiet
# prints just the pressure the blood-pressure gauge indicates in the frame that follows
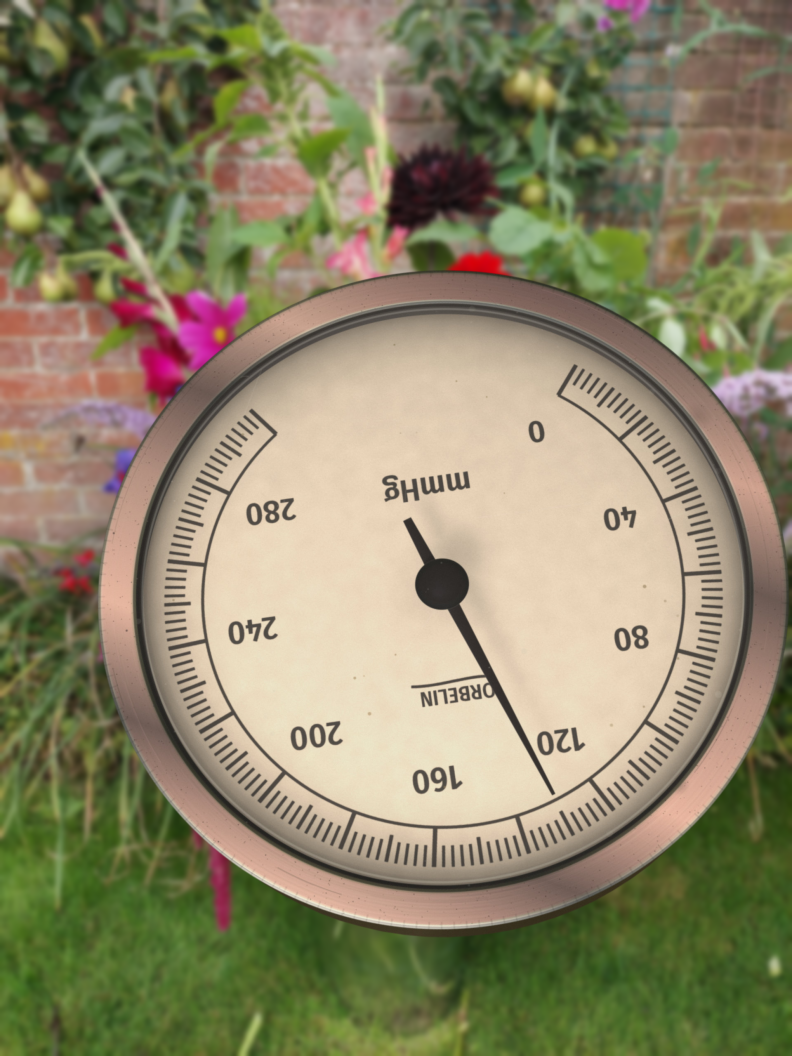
130 mmHg
